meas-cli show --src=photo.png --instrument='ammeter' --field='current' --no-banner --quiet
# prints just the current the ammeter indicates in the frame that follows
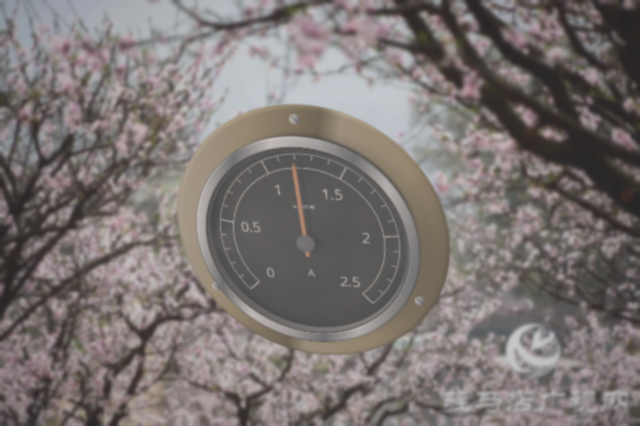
1.2 A
